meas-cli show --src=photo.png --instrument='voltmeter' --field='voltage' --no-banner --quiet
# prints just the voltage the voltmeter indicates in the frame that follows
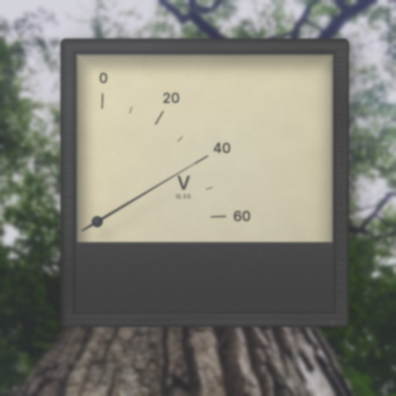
40 V
